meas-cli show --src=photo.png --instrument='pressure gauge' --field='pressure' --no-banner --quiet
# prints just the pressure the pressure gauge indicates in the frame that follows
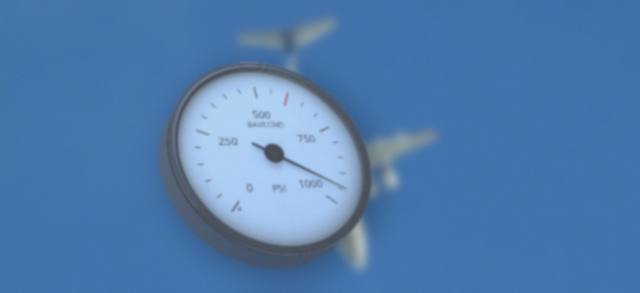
950 psi
